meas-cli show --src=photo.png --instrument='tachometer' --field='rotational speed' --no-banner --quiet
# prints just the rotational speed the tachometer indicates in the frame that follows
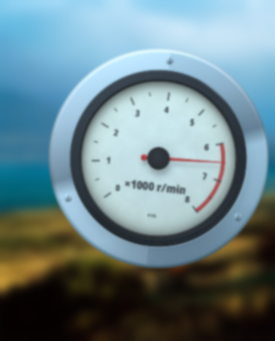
6500 rpm
